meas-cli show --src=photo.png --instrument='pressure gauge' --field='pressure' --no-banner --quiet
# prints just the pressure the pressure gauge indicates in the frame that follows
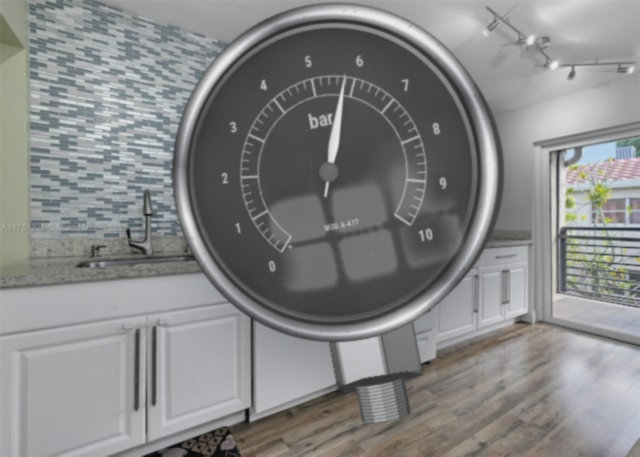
5.8 bar
